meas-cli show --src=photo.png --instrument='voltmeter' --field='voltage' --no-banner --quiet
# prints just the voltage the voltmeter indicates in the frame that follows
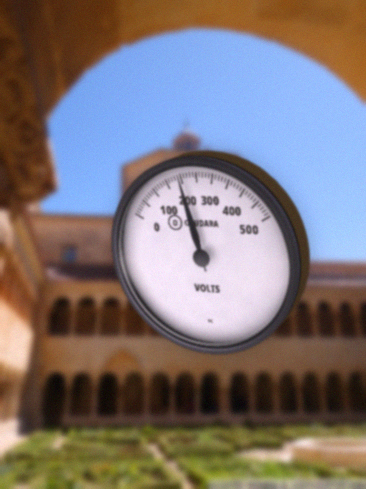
200 V
